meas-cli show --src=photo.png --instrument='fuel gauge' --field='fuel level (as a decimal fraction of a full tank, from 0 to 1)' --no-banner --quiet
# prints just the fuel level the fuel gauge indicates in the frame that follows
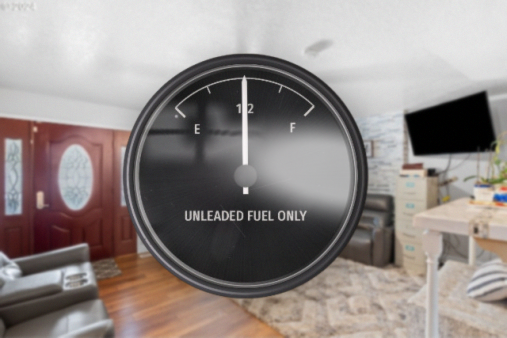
0.5
